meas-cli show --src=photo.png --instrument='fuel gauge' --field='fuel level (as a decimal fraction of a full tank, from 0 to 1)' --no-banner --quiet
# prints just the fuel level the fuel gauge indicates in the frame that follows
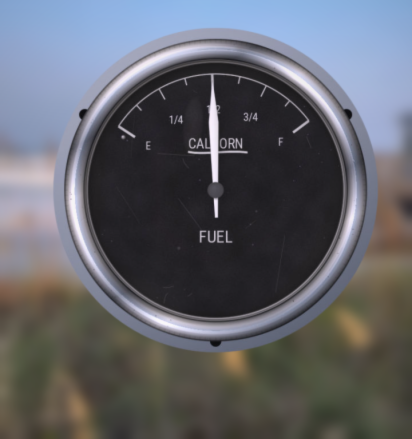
0.5
